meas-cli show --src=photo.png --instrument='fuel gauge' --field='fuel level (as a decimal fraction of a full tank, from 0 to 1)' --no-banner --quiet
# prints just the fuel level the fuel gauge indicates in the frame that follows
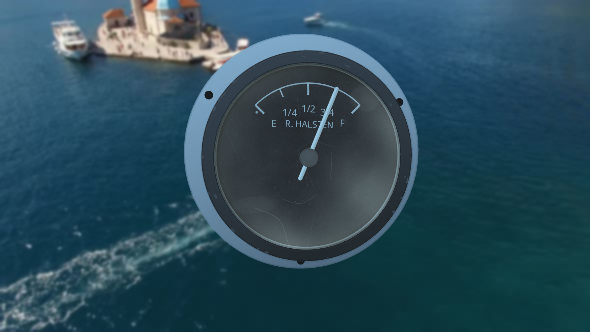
0.75
